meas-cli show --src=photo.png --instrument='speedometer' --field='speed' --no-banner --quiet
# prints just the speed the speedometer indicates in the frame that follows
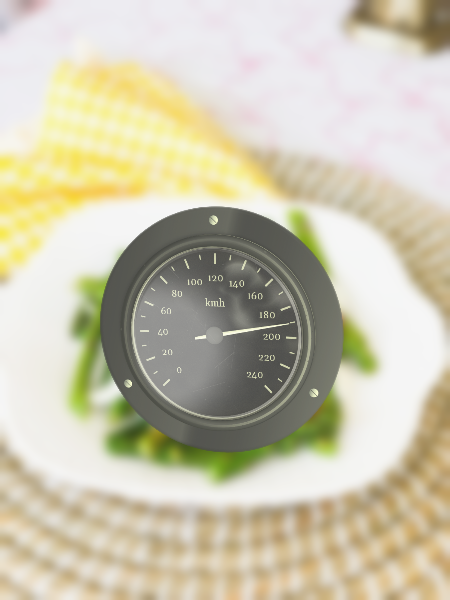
190 km/h
